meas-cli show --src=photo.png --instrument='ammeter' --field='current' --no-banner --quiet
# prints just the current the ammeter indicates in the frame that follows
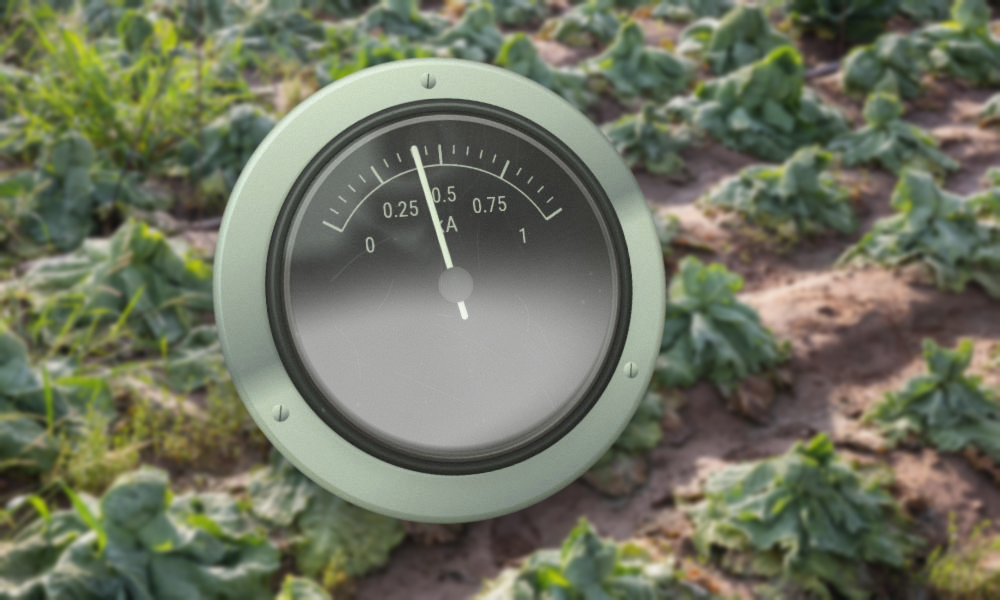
0.4 kA
